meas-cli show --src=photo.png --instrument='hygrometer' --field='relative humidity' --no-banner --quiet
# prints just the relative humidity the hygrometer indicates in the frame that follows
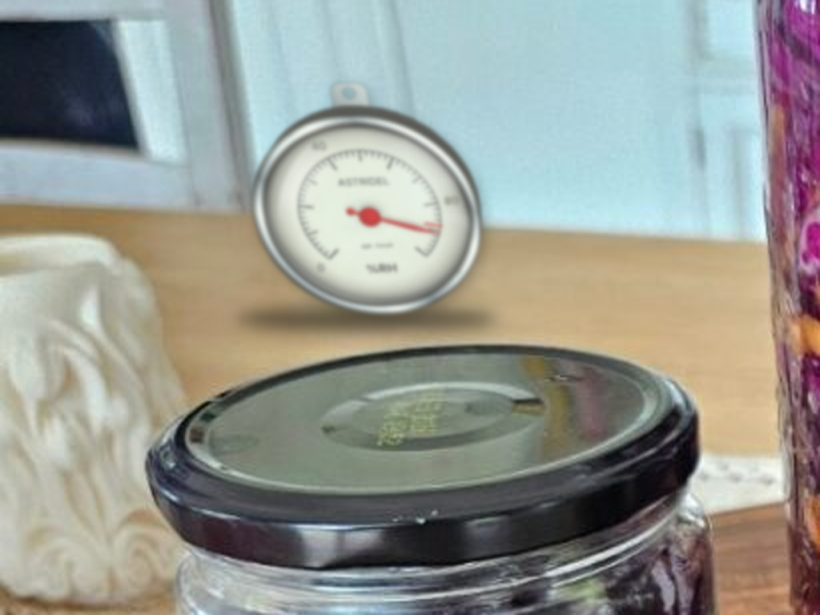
90 %
